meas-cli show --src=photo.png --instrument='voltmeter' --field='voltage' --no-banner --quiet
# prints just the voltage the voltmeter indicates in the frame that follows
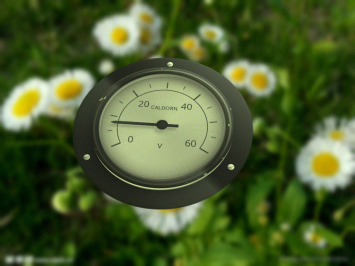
7.5 V
